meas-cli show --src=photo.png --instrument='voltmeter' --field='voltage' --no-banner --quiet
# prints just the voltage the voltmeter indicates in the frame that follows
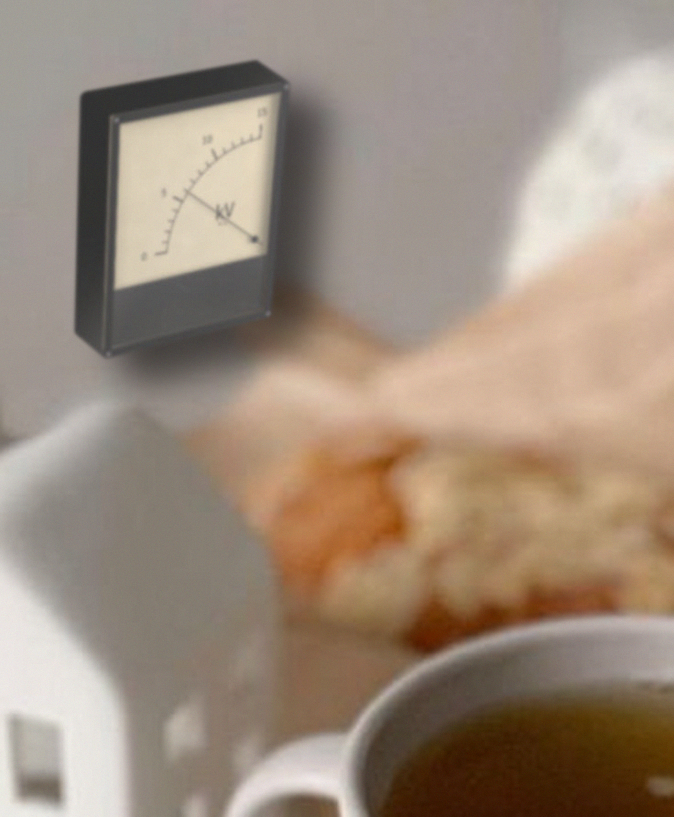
6 kV
